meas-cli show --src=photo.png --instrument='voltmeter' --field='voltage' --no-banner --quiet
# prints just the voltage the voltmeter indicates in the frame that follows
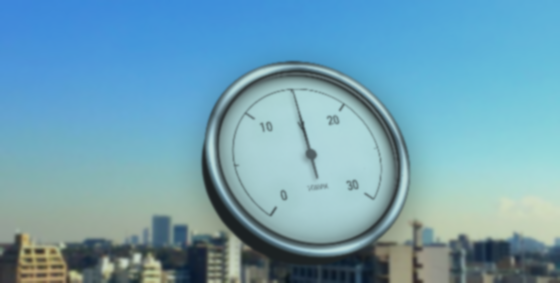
15 V
